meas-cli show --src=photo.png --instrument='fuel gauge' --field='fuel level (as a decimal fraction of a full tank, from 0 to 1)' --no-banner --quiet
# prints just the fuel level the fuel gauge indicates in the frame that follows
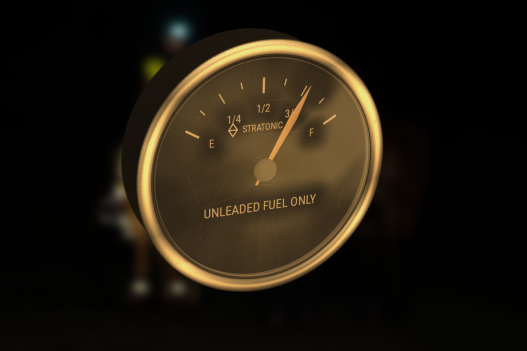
0.75
